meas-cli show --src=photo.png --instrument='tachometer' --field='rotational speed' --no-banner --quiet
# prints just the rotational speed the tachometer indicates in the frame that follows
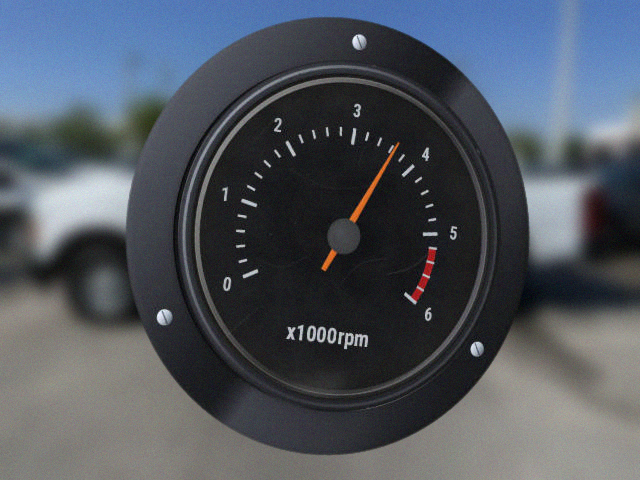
3600 rpm
